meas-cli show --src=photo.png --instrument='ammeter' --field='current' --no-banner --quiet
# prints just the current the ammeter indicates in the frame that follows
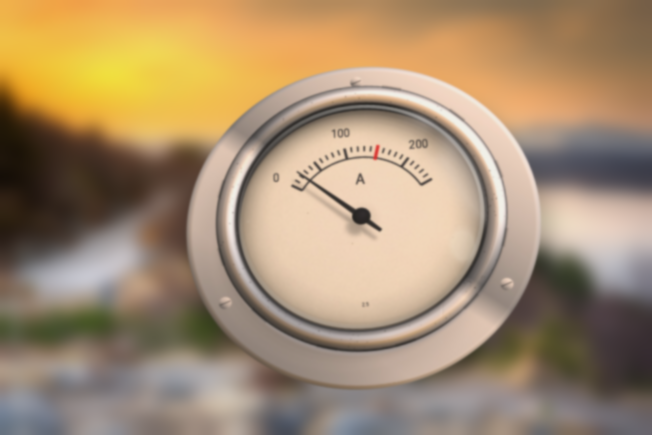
20 A
